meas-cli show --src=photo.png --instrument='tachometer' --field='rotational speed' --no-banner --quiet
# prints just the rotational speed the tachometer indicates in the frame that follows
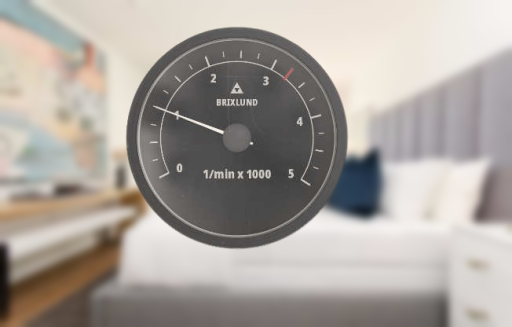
1000 rpm
